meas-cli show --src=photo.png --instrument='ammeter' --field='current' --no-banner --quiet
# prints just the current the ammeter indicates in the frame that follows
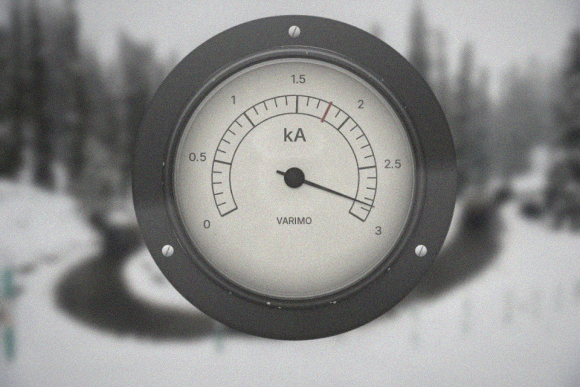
2.85 kA
